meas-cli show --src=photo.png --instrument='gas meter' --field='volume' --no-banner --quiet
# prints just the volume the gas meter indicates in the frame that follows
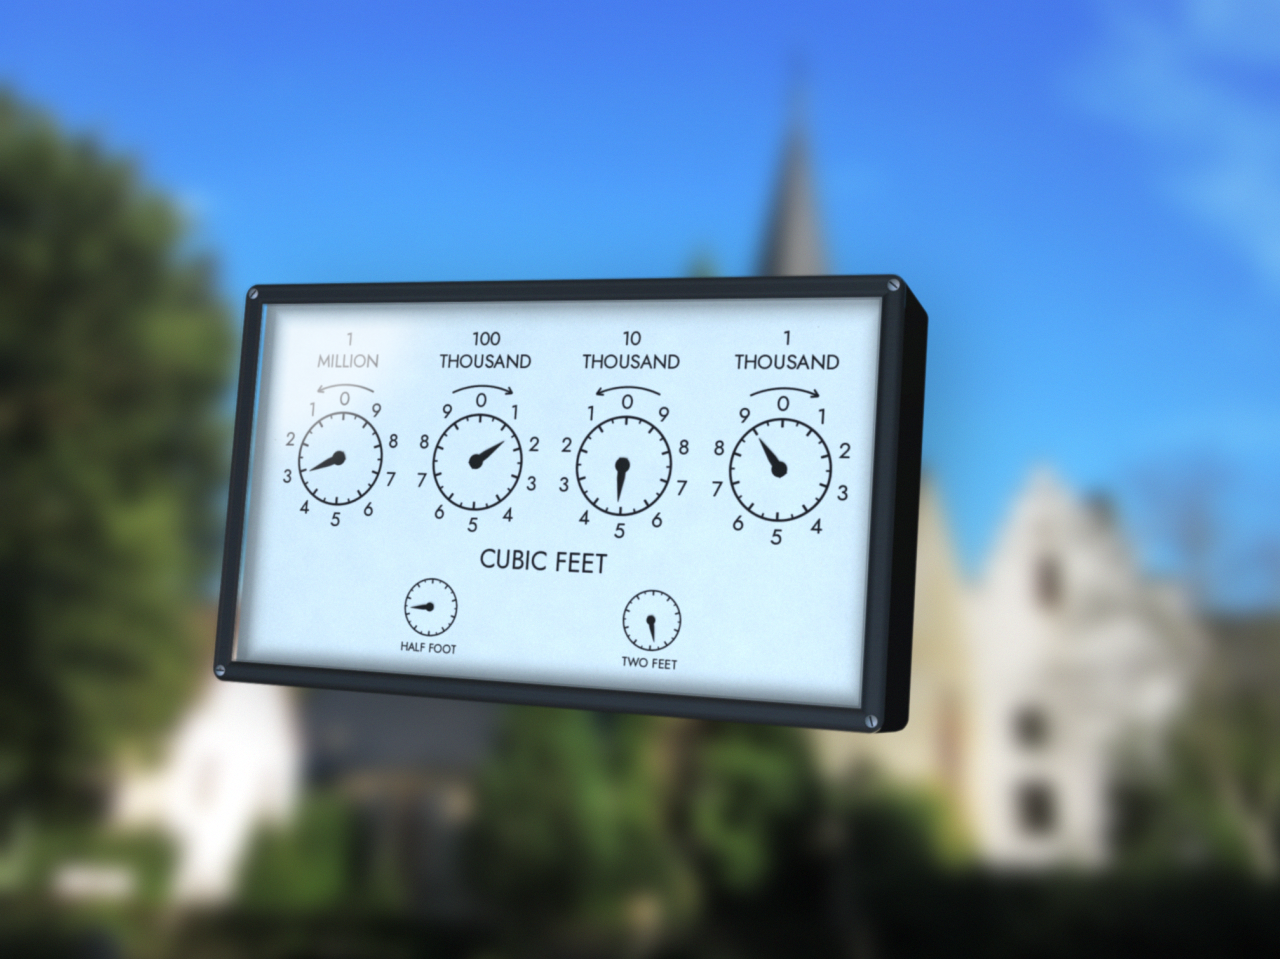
314900 ft³
